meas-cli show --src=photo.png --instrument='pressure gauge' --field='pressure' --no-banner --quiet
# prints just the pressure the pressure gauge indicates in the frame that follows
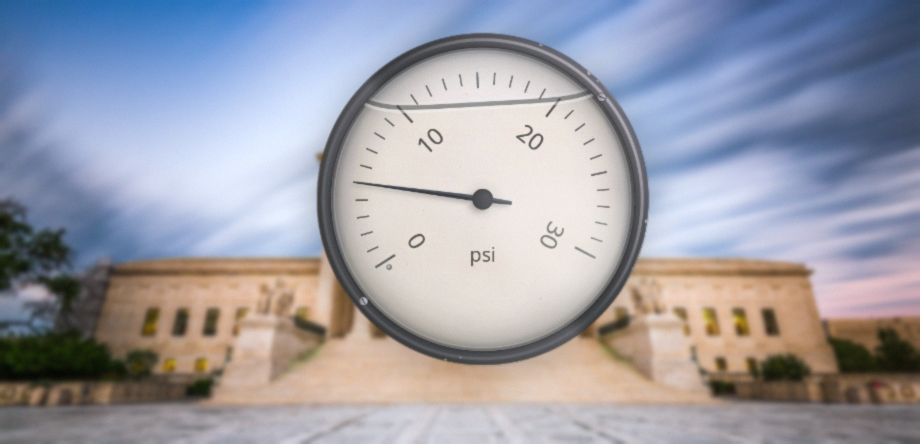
5 psi
